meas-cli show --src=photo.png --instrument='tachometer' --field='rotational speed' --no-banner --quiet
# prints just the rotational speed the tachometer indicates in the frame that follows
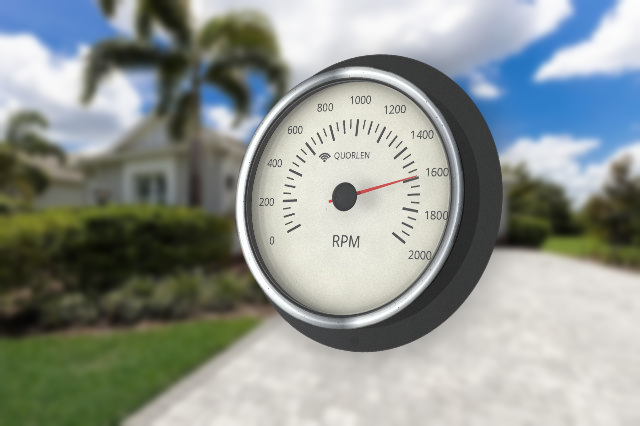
1600 rpm
